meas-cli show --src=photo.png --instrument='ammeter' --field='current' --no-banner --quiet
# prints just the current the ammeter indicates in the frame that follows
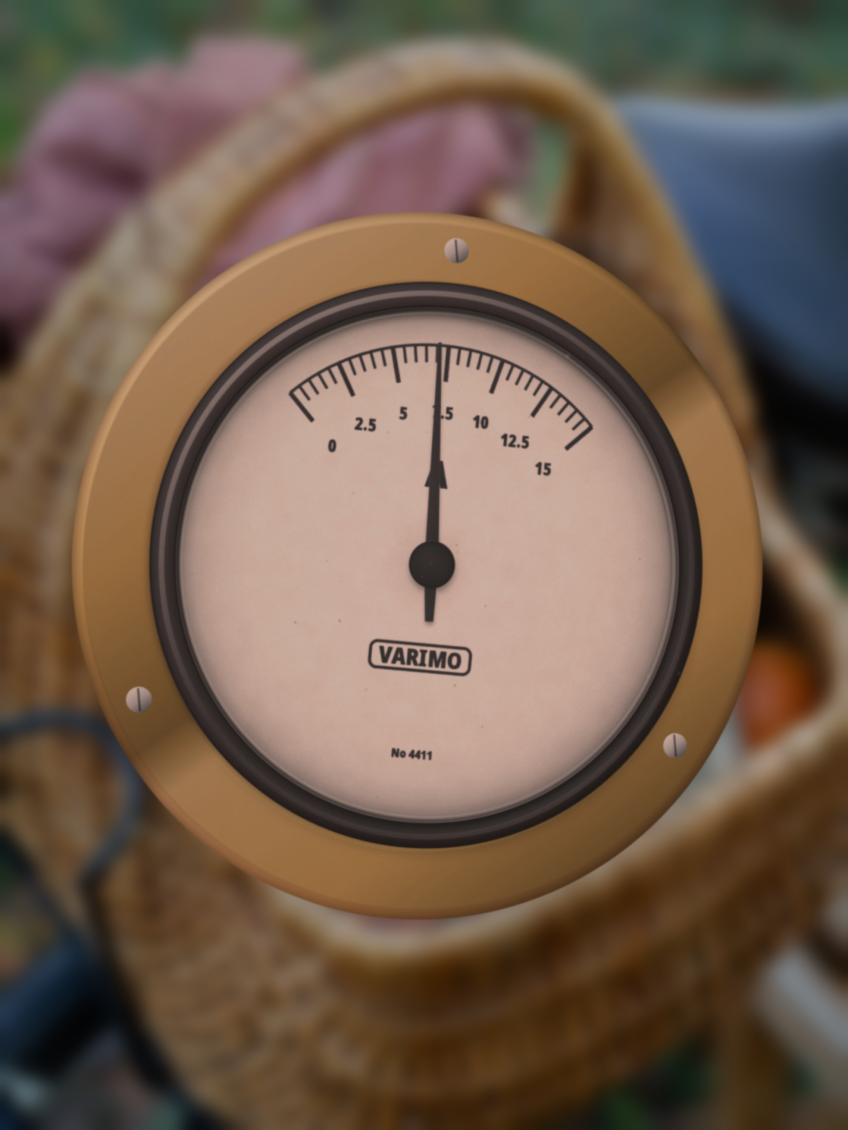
7 A
